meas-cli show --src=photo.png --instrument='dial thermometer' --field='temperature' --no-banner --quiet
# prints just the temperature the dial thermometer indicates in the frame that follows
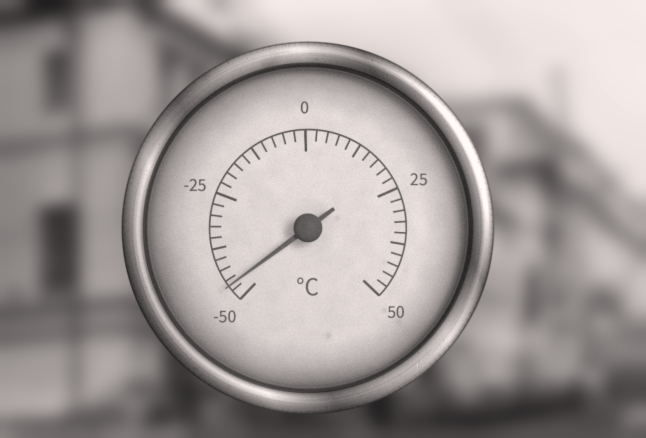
-46.25 °C
